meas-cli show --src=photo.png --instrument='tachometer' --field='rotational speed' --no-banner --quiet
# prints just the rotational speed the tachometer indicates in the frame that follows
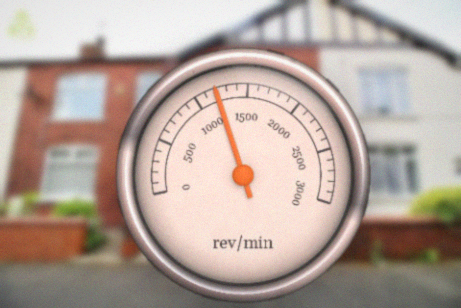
1200 rpm
